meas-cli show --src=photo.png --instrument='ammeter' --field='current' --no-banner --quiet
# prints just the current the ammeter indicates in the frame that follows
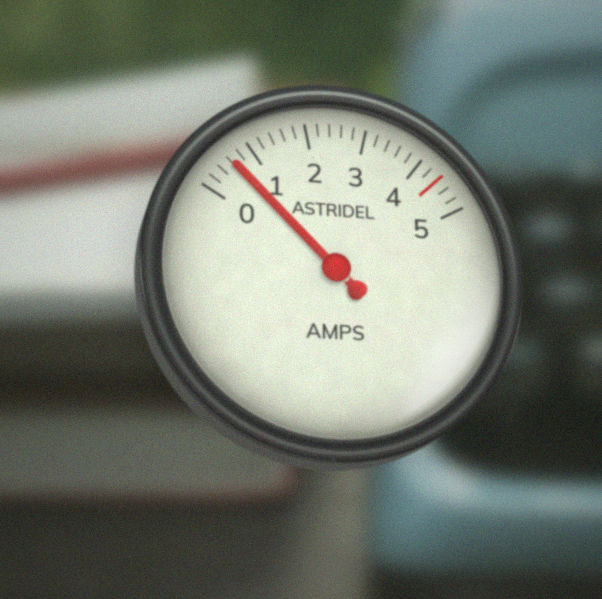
0.6 A
